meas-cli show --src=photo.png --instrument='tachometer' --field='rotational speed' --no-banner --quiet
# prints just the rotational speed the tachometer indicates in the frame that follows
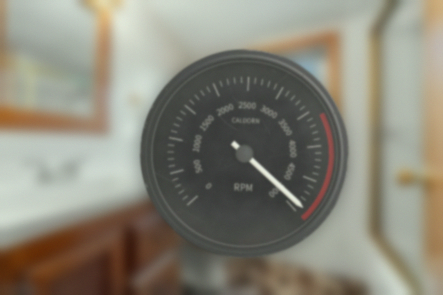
4900 rpm
